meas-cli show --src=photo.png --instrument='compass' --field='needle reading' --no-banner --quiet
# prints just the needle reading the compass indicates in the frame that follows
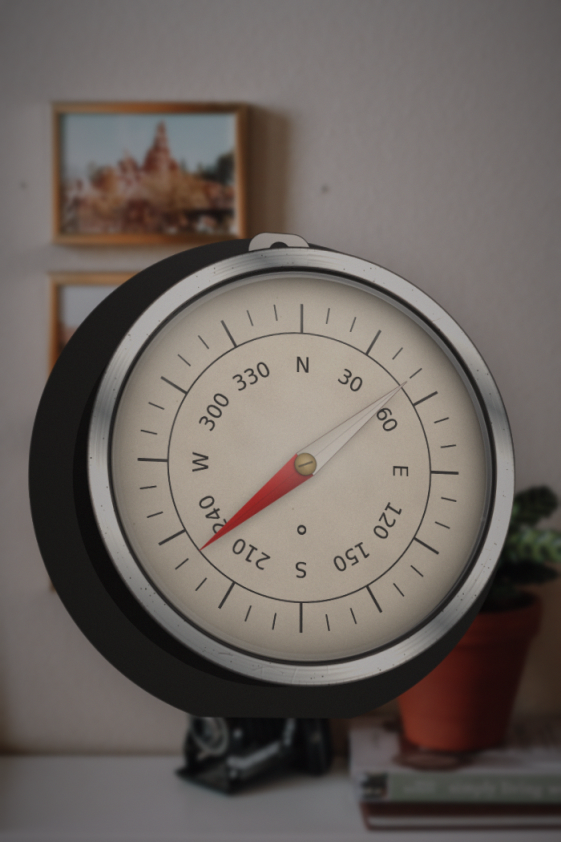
230 °
